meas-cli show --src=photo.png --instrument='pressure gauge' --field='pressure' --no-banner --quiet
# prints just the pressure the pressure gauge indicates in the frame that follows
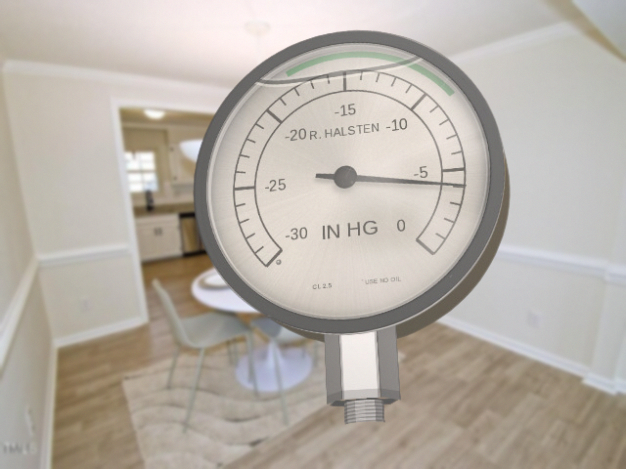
-4 inHg
